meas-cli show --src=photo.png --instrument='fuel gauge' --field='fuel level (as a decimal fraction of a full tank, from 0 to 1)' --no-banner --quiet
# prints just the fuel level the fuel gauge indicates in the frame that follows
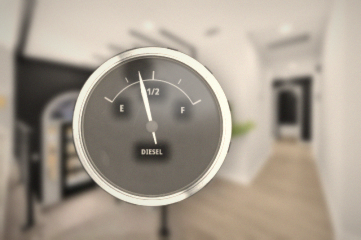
0.375
